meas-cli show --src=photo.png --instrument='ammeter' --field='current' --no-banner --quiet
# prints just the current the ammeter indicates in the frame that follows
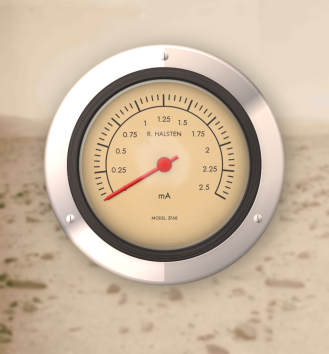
0 mA
